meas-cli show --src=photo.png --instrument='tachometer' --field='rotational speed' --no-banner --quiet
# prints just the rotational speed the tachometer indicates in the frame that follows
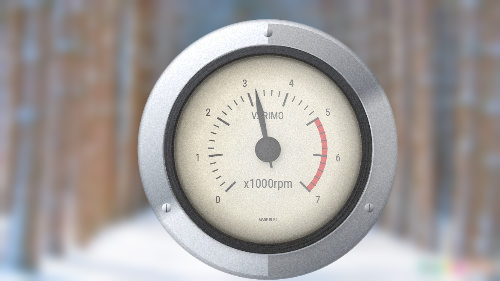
3200 rpm
